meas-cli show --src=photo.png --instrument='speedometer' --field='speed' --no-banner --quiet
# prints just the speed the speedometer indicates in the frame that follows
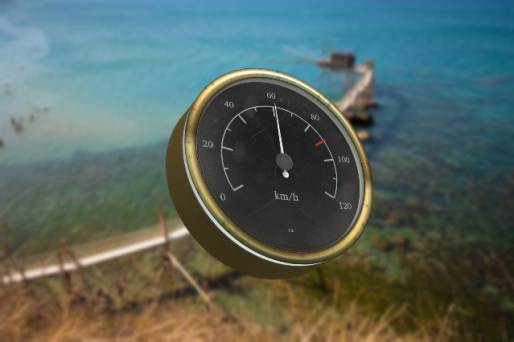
60 km/h
